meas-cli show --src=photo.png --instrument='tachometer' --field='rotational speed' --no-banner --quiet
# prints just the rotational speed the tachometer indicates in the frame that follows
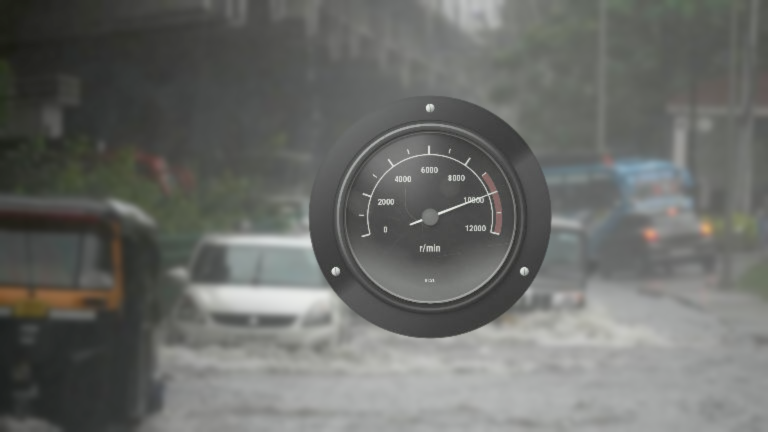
10000 rpm
